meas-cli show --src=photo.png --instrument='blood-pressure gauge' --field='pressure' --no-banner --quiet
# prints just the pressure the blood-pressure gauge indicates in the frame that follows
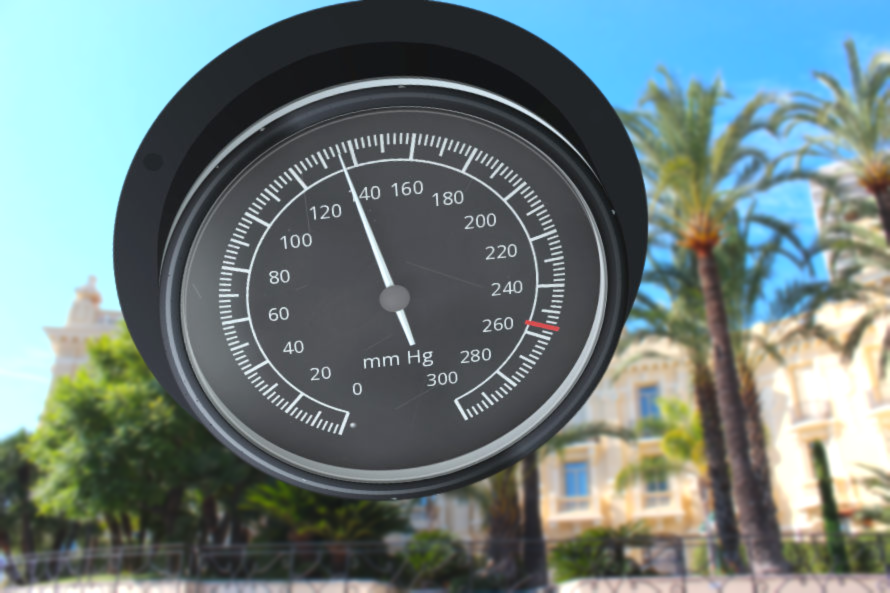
136 mmHg
